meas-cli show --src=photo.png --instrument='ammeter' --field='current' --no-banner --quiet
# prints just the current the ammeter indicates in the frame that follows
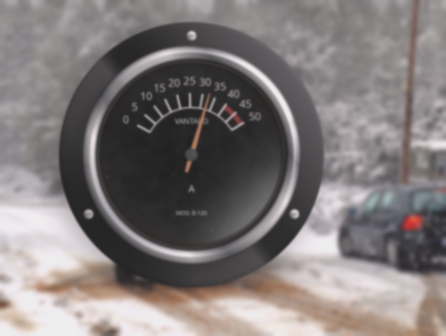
32.5 A
